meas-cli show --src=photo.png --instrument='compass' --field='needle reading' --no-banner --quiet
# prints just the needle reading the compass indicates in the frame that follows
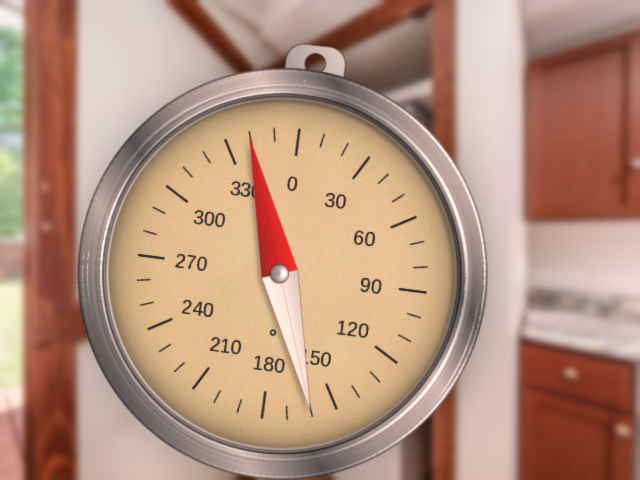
340 °
